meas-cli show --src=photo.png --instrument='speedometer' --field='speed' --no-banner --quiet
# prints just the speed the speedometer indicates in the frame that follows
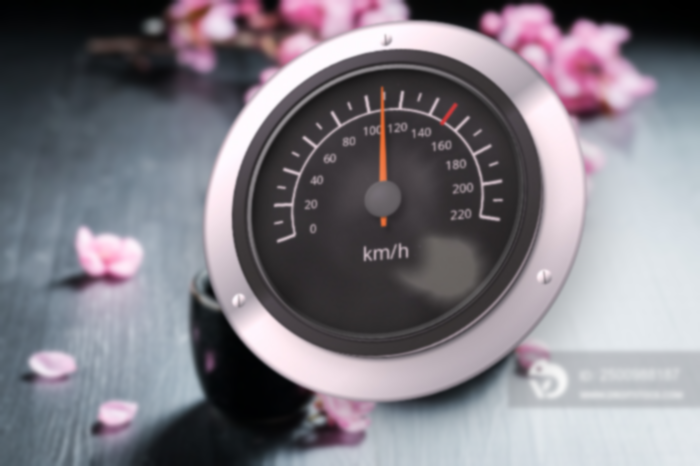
110 km/h
